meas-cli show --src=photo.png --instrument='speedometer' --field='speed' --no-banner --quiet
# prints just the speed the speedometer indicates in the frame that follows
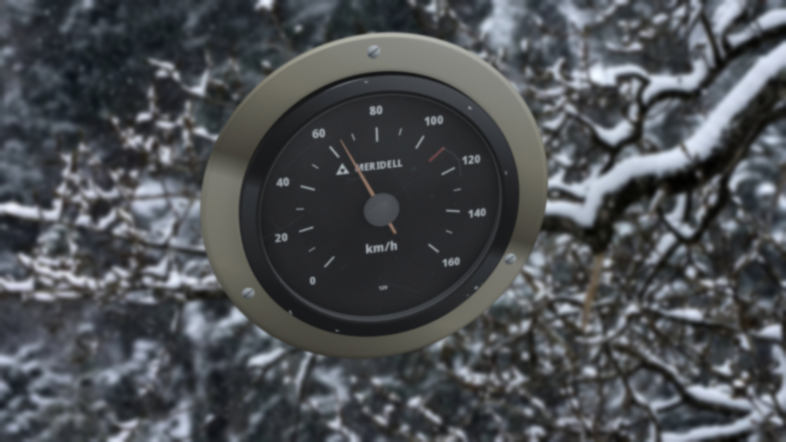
65 km/h
